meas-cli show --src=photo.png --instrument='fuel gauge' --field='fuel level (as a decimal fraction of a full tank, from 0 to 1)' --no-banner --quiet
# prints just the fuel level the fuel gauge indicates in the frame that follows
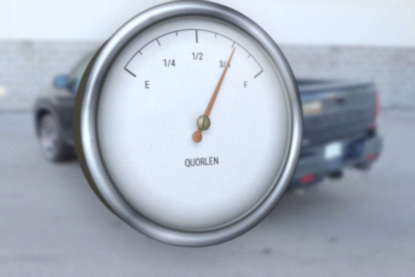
0.75
